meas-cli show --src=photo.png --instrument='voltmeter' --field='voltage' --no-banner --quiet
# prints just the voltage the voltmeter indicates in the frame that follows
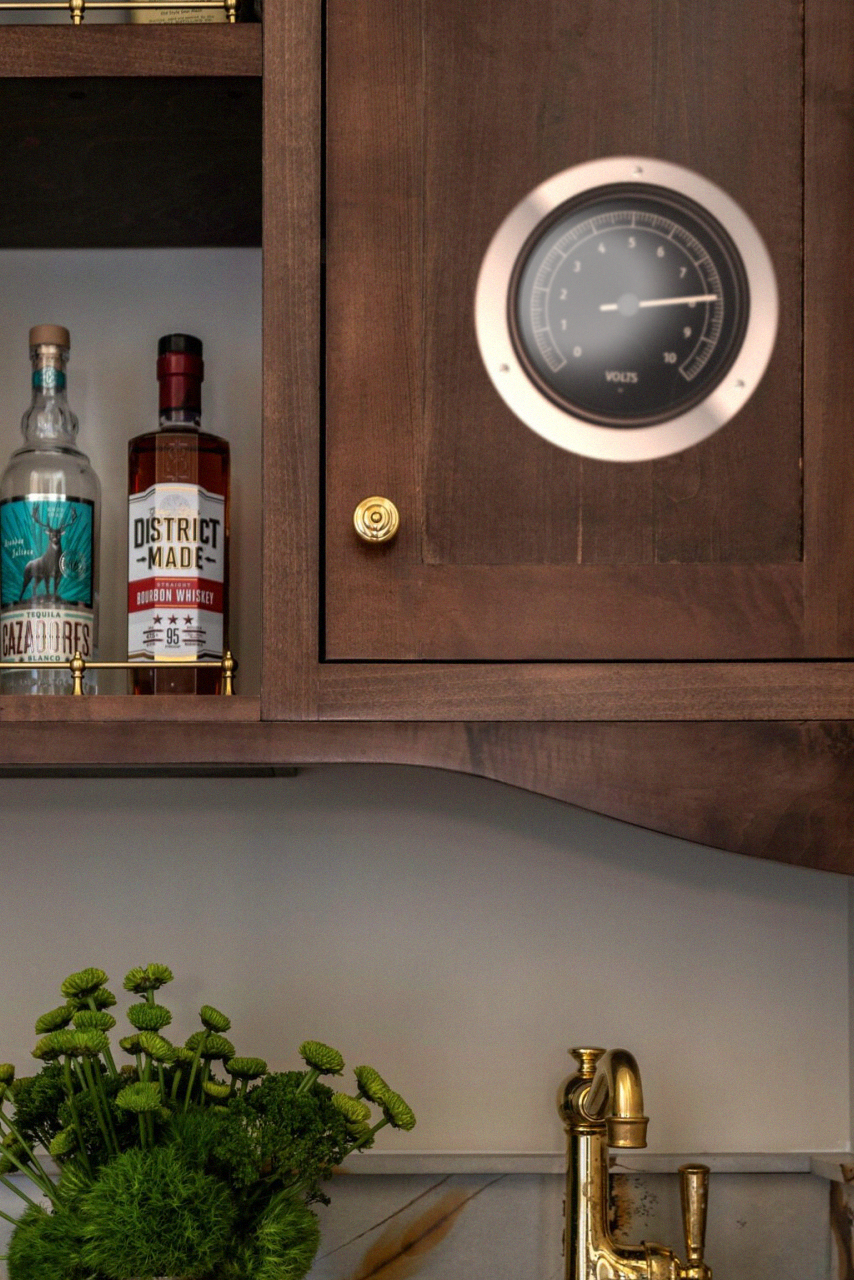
8 V
